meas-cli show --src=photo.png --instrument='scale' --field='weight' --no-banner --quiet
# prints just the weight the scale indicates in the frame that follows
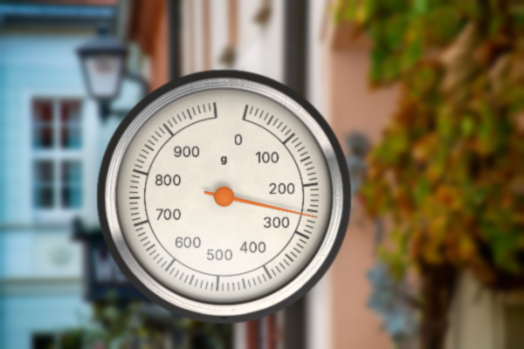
260 g
